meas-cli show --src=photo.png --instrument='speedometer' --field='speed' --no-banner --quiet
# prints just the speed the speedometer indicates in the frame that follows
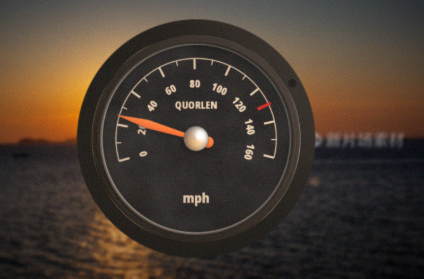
25 mph
